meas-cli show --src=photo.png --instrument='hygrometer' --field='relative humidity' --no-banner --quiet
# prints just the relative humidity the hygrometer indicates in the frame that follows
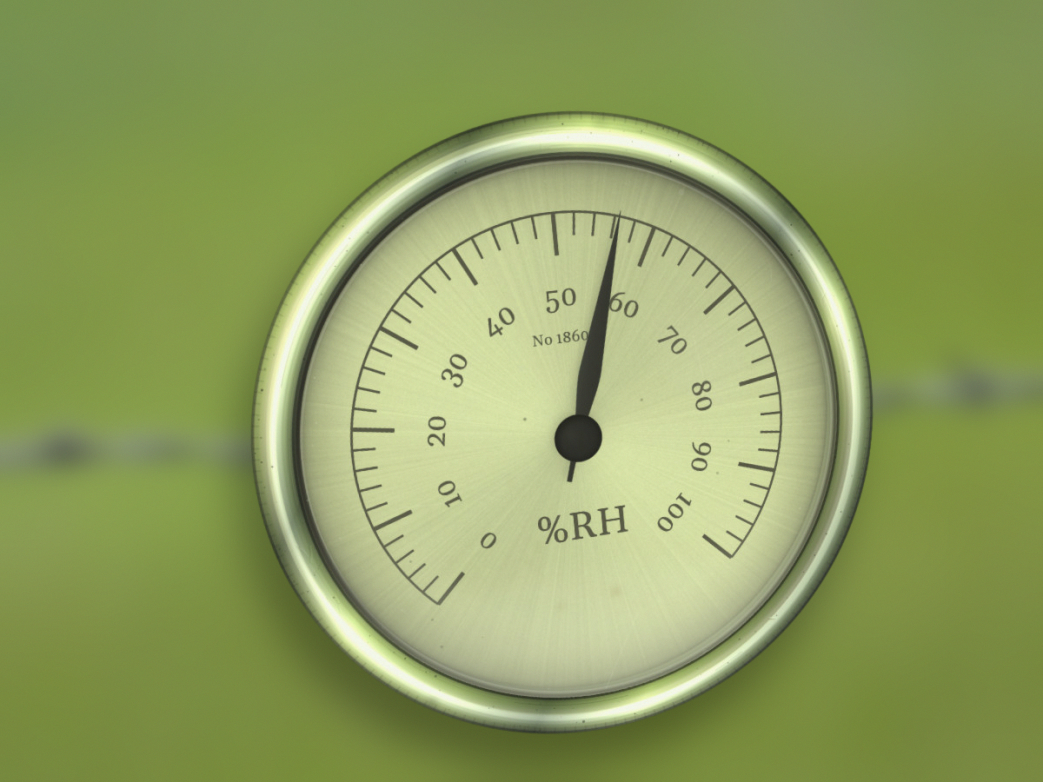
56 %
